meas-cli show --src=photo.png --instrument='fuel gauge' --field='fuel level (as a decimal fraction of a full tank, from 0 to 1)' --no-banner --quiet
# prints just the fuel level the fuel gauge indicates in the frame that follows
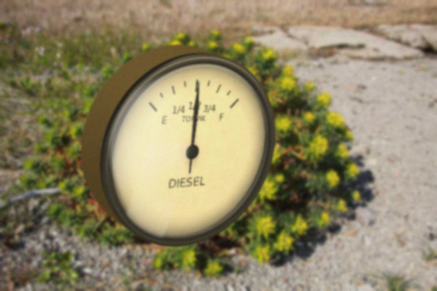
0.5
